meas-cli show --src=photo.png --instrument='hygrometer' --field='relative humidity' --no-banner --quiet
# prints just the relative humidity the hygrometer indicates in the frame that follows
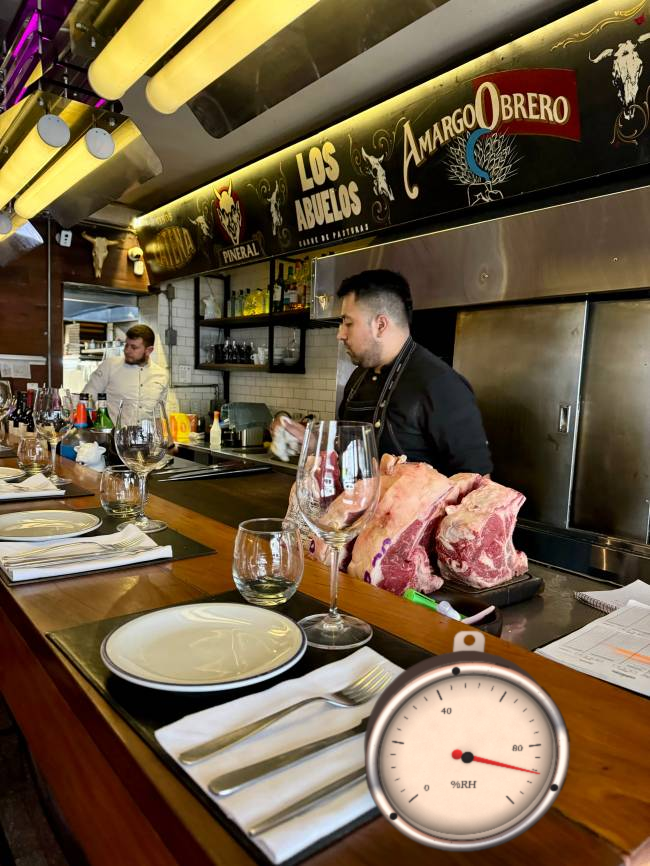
88 %
